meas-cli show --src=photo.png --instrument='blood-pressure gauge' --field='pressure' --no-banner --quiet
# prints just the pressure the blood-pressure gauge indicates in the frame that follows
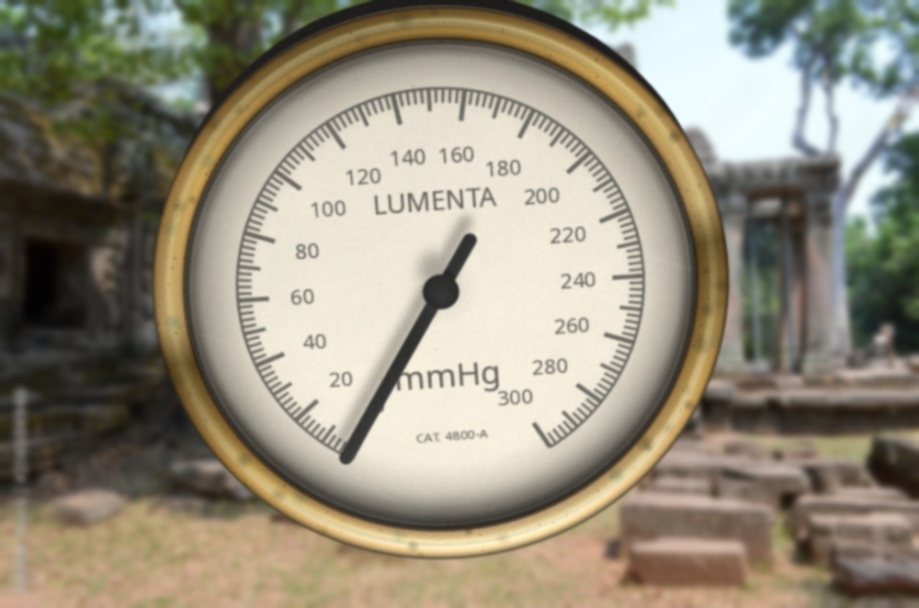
2 mmHg
